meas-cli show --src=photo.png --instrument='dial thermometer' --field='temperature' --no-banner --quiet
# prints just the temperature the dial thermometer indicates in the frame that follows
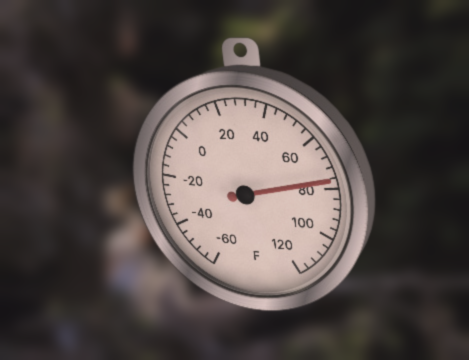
76 °F
